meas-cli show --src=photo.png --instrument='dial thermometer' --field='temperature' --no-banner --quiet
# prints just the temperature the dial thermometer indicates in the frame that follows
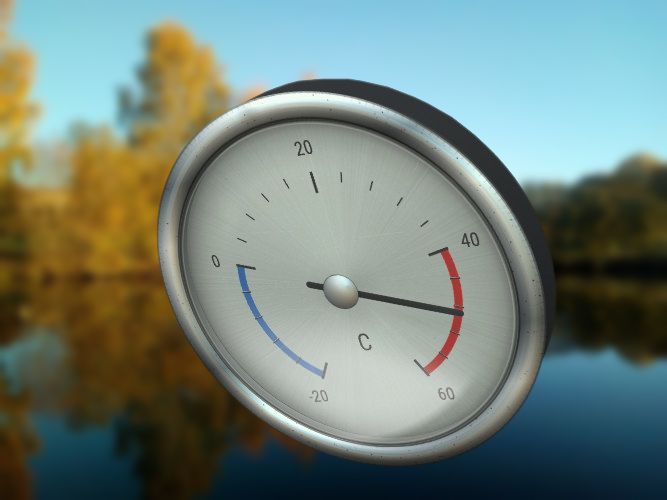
48 °C
